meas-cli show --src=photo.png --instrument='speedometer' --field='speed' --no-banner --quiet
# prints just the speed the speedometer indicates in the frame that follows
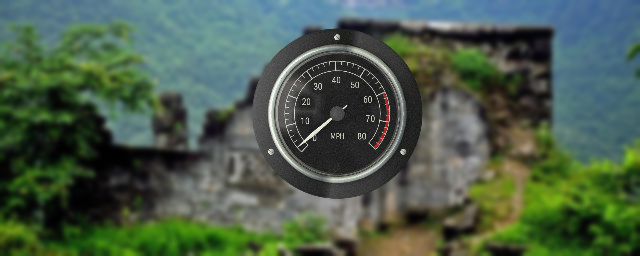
2 mph
